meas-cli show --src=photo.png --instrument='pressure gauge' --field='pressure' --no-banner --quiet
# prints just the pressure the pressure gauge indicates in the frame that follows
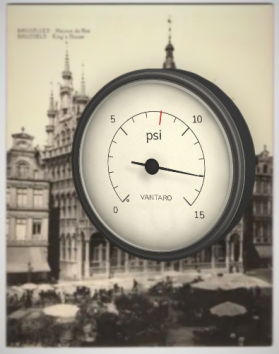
13 psi
